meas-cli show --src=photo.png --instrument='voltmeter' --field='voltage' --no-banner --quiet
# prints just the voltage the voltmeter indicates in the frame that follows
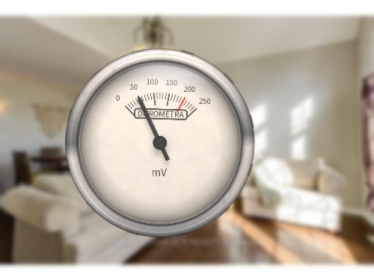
50 mV
